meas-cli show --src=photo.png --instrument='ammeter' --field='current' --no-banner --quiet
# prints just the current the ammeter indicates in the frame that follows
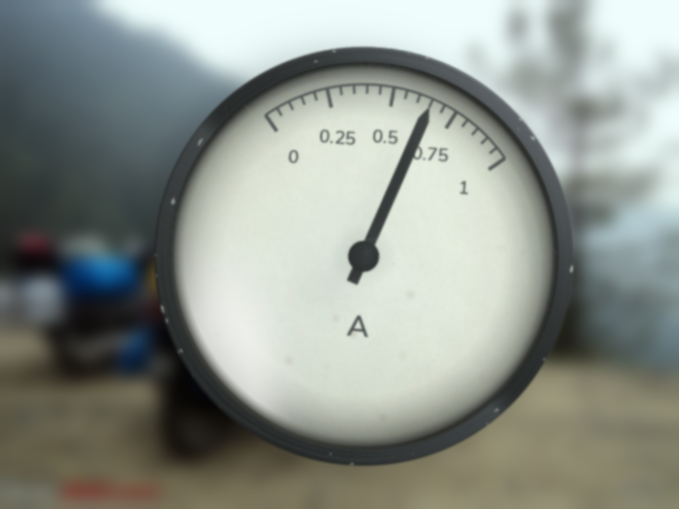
0.65 A
